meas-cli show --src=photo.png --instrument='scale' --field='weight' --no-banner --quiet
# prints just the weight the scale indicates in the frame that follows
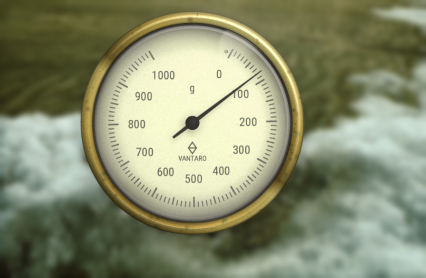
80 g
